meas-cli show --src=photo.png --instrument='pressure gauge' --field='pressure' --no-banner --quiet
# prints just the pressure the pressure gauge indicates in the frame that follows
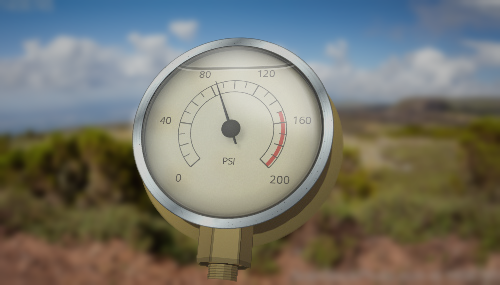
85 psi
